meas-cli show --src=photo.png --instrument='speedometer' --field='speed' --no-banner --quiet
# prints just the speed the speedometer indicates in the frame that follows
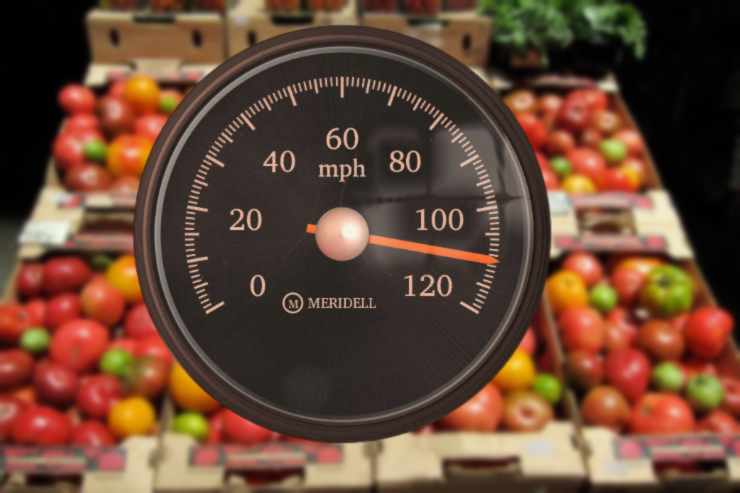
110 mph
